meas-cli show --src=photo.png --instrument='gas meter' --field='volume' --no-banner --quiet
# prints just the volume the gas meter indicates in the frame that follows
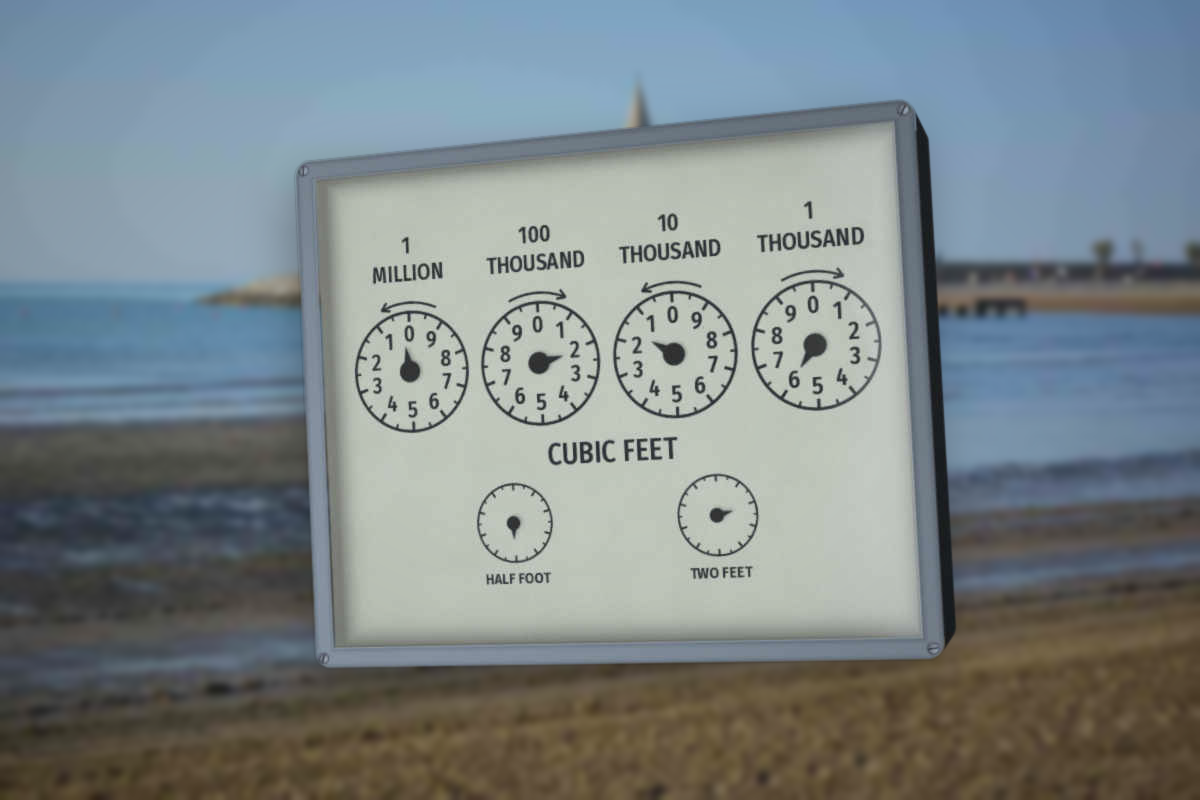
21600 ft³
